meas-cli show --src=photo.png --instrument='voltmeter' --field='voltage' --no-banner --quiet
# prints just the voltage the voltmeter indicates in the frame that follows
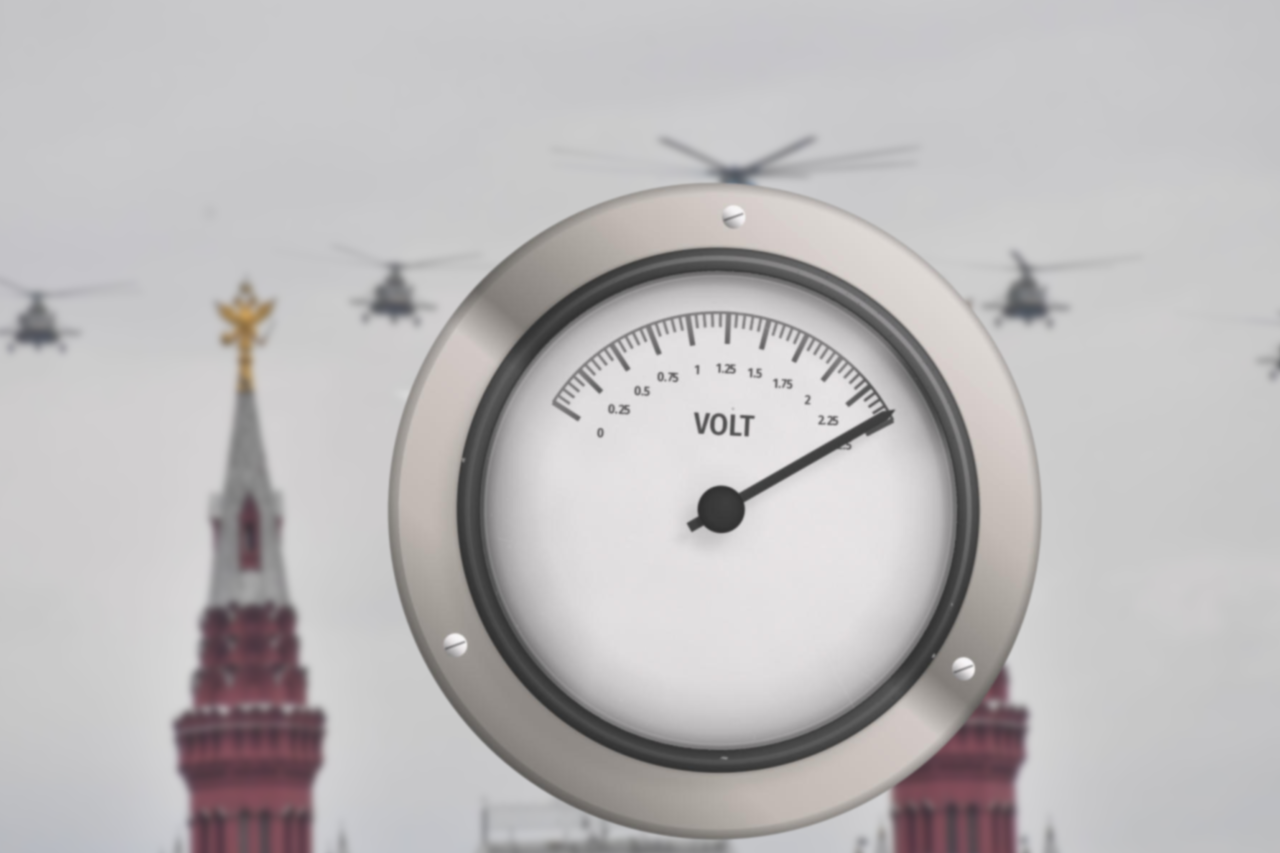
2.45 V
